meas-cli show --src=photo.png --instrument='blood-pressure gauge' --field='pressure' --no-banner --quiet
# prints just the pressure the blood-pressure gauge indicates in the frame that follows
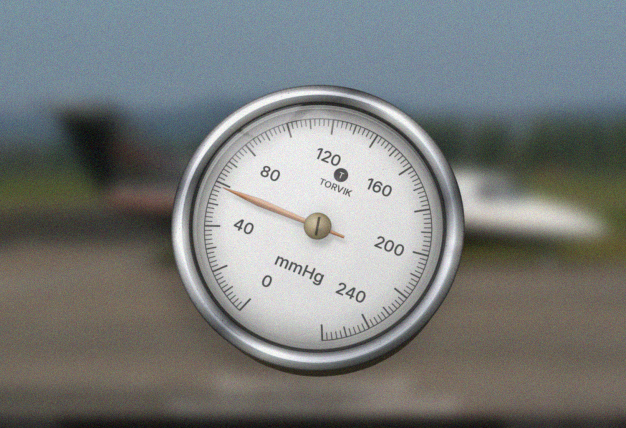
58 mmHg
